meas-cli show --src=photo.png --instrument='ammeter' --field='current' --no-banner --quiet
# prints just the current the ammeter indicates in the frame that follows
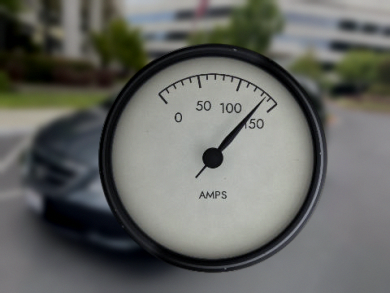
135 A
